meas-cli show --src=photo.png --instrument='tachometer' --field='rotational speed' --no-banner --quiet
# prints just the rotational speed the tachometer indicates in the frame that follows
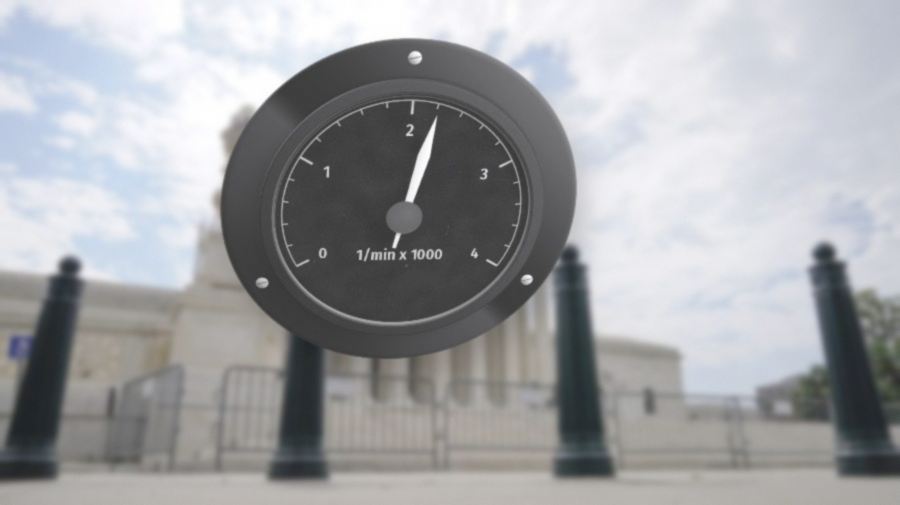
2200 rpm
